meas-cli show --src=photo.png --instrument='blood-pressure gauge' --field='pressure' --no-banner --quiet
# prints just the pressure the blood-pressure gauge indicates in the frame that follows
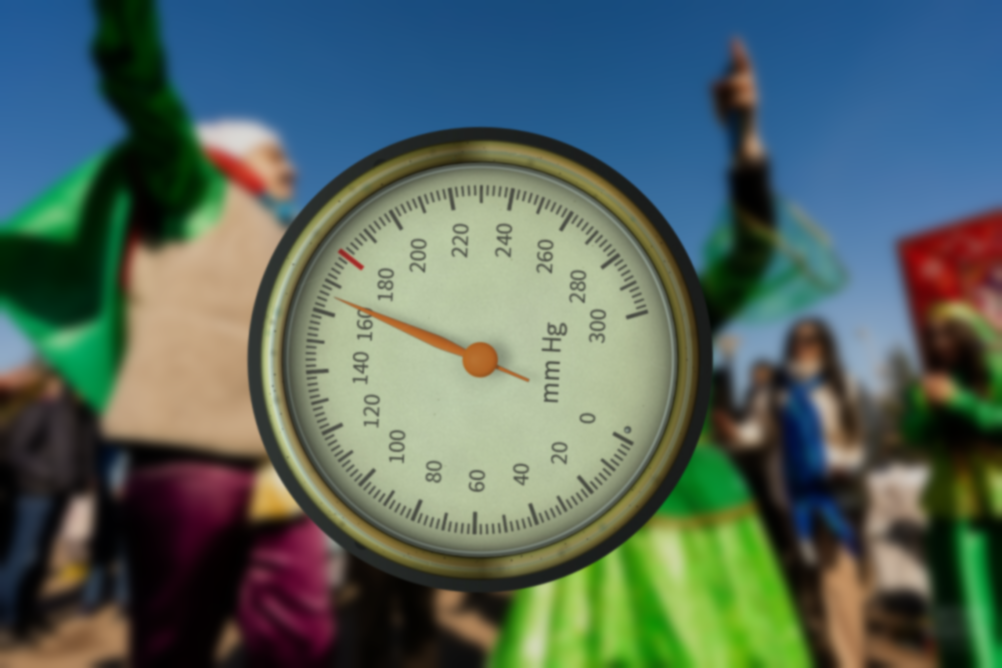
166 mmHg
